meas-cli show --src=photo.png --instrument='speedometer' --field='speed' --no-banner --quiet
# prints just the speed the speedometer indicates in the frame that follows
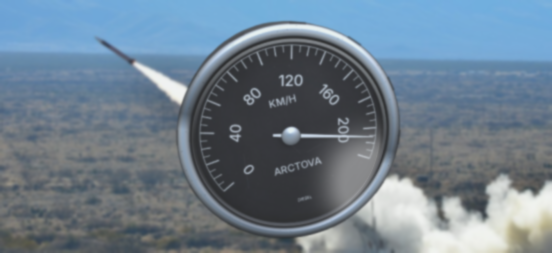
205 km/h
